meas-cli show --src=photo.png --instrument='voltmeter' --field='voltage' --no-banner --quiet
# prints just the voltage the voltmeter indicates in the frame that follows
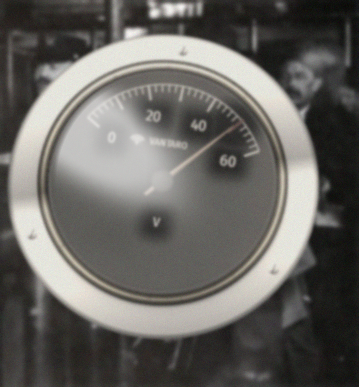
50 V
